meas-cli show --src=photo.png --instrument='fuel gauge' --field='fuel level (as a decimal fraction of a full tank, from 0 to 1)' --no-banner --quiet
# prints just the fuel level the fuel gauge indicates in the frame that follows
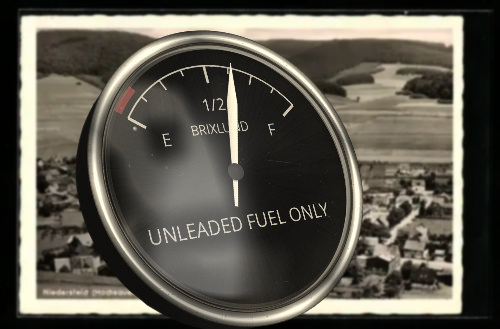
0.625
